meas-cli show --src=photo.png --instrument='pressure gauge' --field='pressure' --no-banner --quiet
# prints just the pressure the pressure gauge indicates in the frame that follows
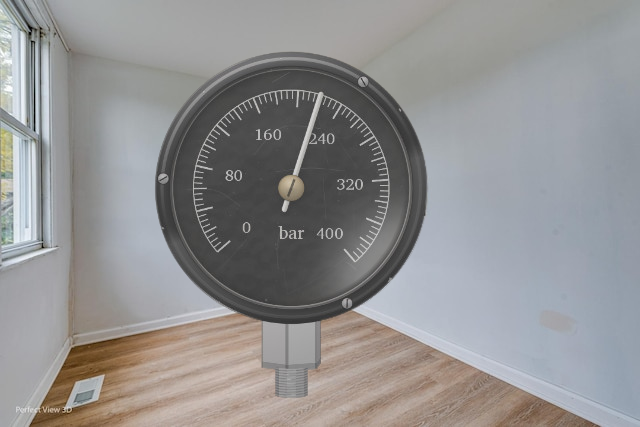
220 bar
